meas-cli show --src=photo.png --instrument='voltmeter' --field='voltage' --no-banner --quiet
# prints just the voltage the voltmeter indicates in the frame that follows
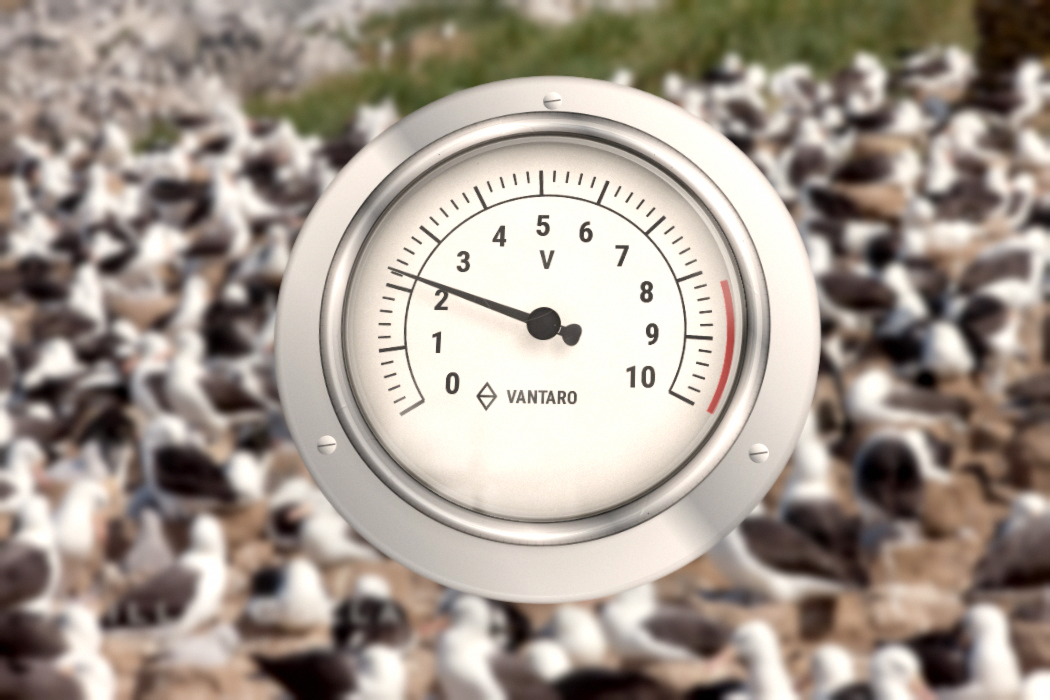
2.2 V
